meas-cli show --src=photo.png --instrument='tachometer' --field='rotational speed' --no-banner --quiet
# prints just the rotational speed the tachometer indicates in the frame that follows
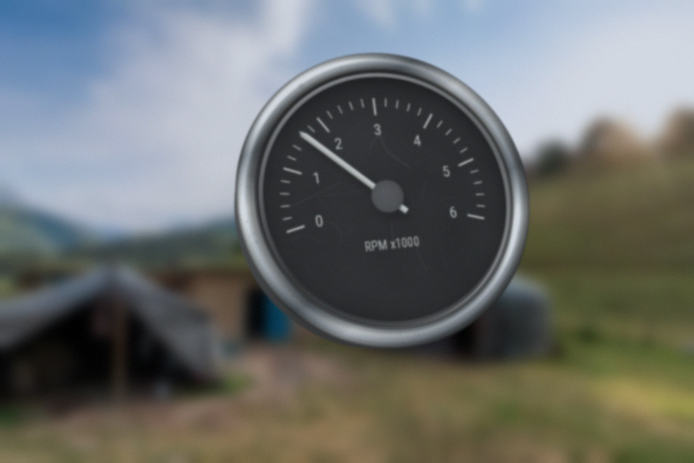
1600 rpm
